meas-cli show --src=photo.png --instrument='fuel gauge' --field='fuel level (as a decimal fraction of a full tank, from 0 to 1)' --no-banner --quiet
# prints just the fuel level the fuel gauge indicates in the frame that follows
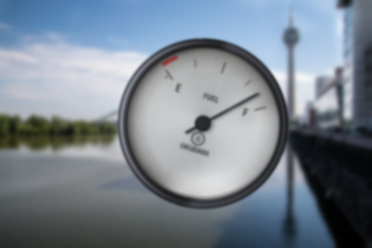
0.875
